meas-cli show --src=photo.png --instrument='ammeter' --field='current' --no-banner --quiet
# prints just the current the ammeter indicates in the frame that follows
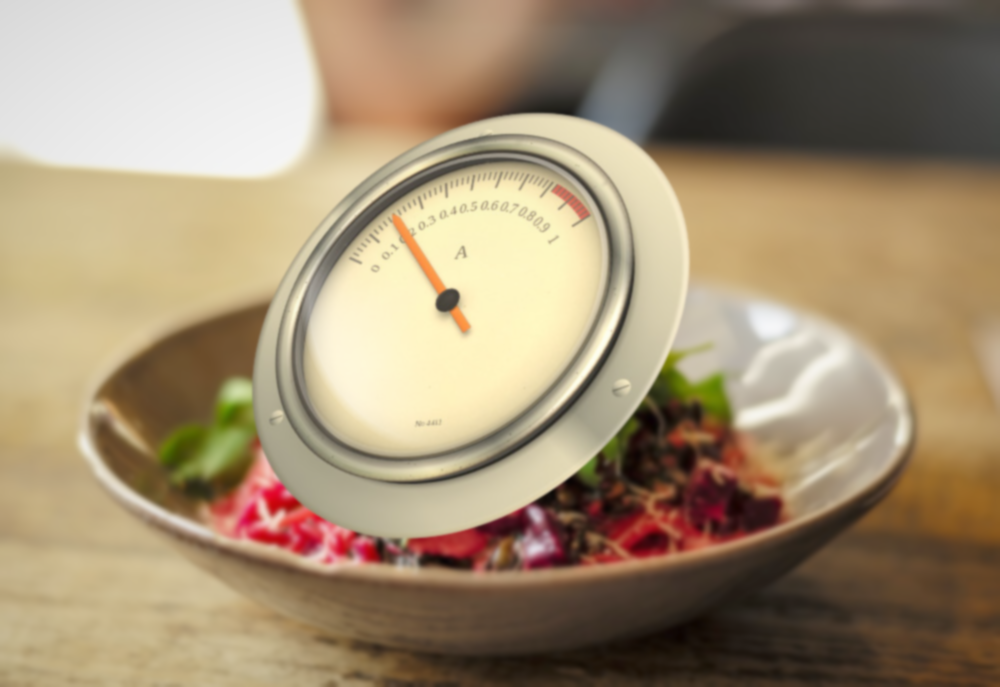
0.2 A
